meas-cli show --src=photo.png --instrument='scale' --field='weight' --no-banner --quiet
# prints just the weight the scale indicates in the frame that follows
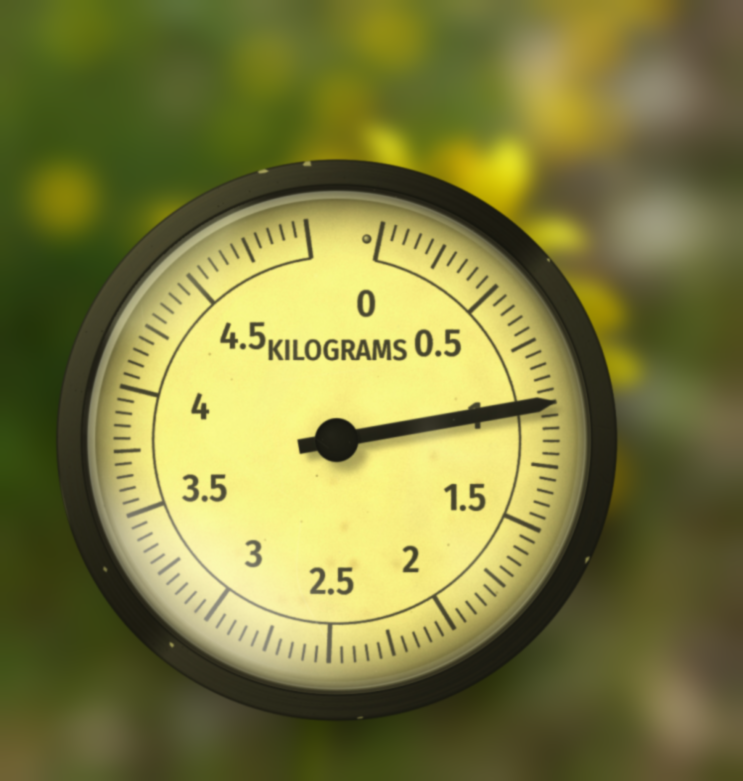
1 kg
